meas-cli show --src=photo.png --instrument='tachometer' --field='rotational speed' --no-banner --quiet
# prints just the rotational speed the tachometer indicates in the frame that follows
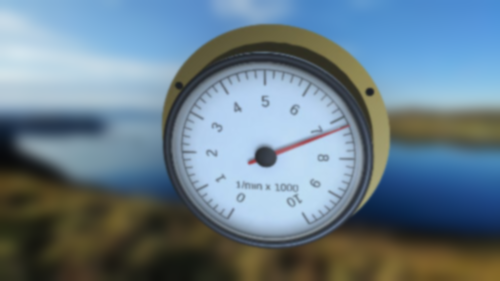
7200 rpm
